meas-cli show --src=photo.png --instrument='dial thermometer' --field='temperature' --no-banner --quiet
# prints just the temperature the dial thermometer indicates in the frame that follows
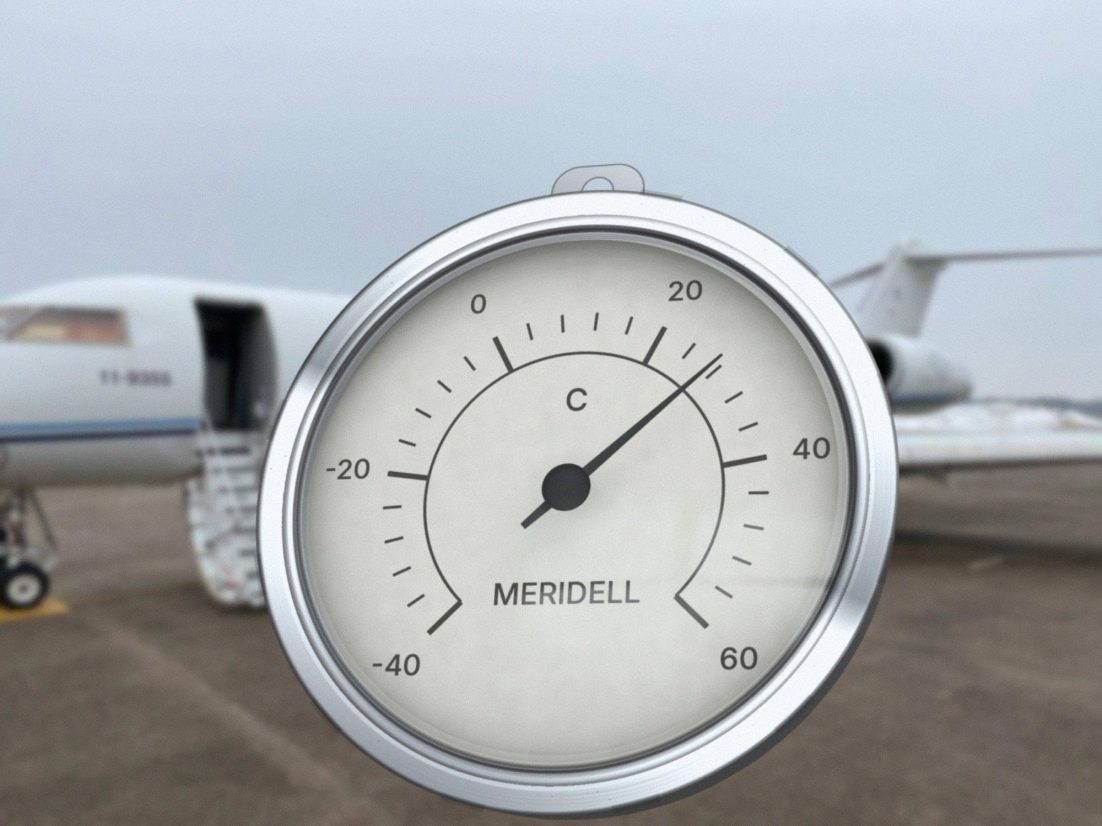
28 °C
